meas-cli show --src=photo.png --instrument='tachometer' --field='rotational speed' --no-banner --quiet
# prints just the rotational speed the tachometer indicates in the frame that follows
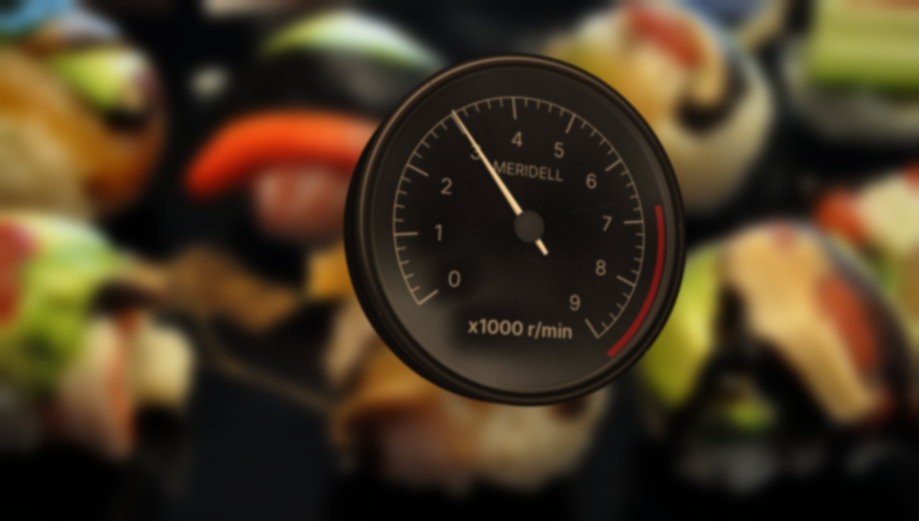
3000 rpm
